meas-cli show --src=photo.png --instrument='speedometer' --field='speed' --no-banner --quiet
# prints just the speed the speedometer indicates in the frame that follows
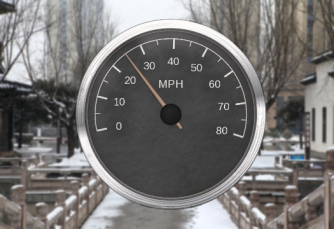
25 mph
